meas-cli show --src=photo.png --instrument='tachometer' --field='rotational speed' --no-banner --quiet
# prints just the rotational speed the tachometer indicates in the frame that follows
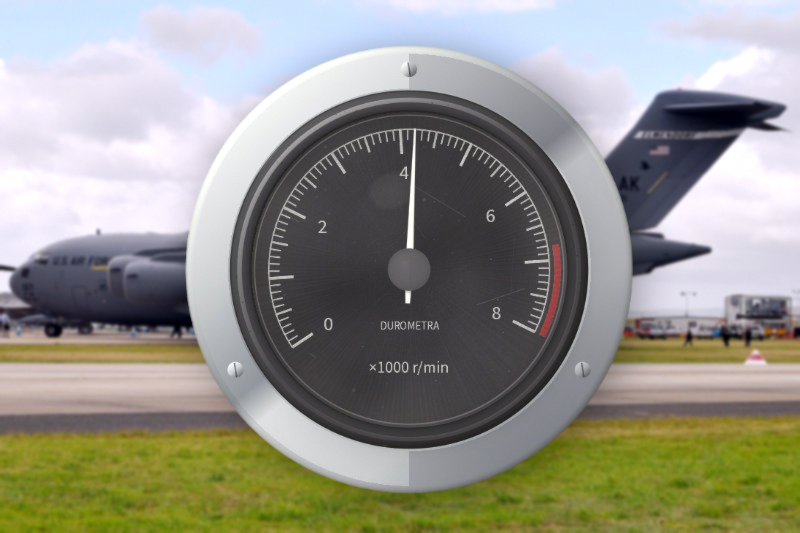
4200 rpm
